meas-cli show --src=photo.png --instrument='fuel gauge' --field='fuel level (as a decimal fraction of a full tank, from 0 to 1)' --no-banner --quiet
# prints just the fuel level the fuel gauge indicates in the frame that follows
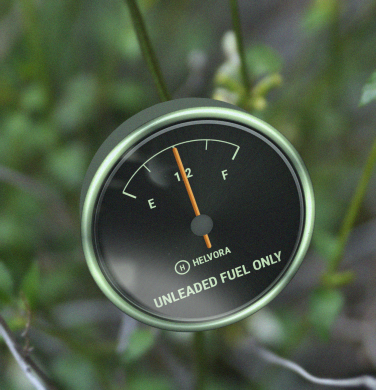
0.5
